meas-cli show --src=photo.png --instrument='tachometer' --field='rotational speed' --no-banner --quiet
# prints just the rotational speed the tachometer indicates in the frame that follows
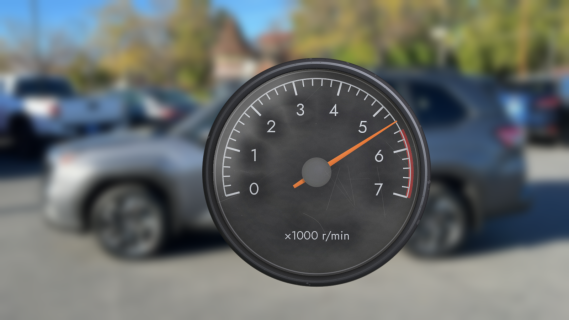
5400 rpm
